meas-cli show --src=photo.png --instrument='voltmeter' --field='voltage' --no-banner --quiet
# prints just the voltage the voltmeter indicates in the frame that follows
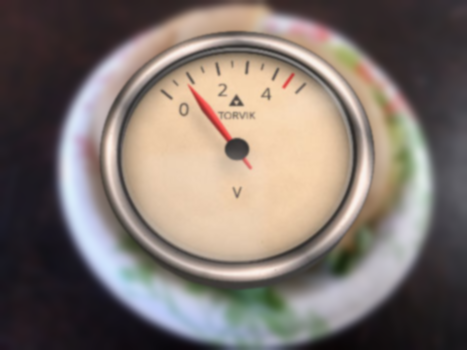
0.75 V
